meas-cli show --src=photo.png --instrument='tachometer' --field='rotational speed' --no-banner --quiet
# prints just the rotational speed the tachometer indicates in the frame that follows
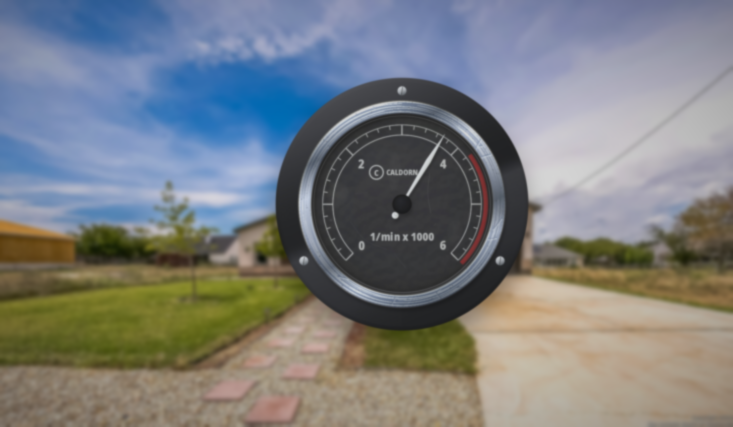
3700 rpm
